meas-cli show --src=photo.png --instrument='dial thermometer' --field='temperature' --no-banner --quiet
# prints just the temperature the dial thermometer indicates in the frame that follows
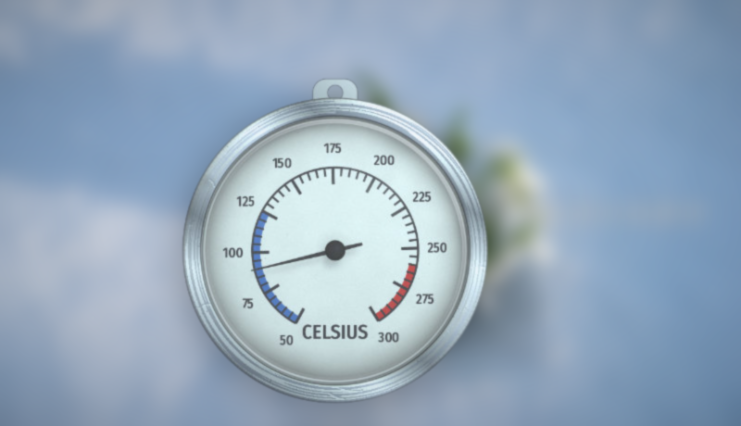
90 °C
